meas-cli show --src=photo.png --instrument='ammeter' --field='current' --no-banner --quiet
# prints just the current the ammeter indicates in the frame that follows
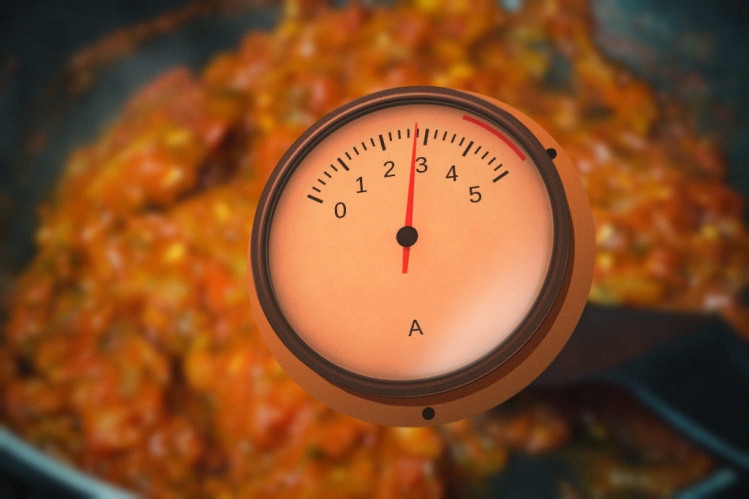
2.8 A
